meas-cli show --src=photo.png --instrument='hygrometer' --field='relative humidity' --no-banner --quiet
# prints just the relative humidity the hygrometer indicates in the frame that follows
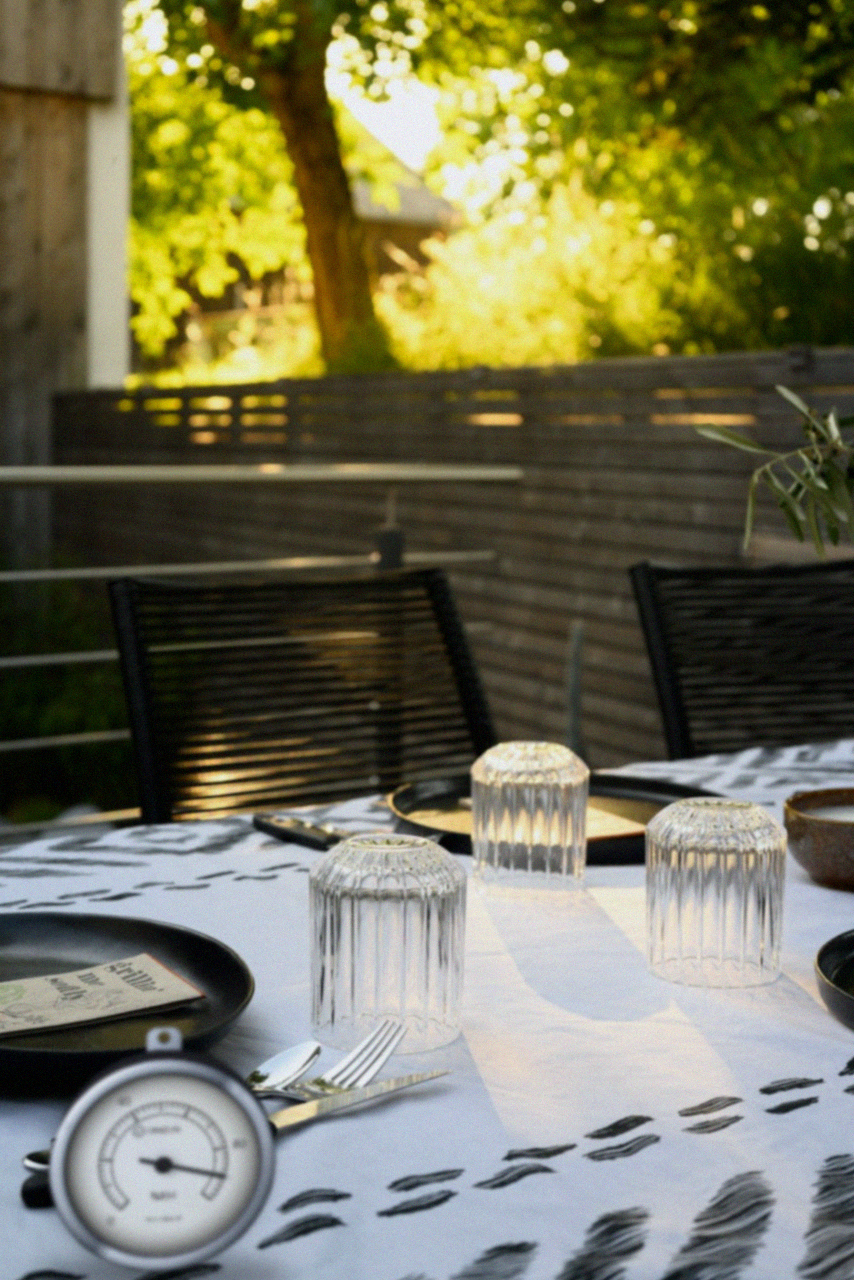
90 %
